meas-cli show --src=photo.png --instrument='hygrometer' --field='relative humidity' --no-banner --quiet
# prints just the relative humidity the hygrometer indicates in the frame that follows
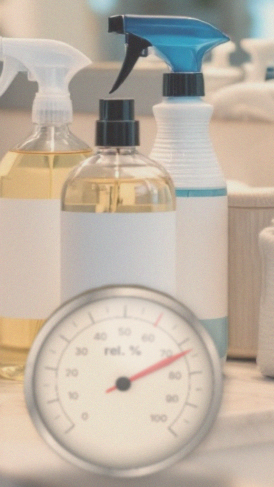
72.5 %
